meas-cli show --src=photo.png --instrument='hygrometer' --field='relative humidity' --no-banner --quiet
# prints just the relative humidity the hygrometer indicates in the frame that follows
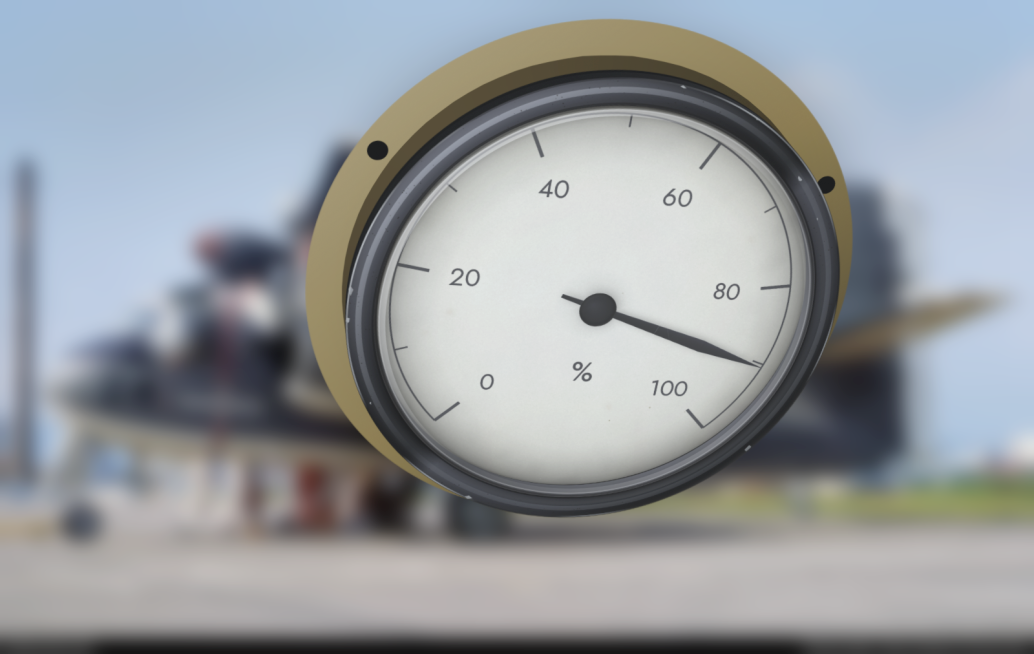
90 %
